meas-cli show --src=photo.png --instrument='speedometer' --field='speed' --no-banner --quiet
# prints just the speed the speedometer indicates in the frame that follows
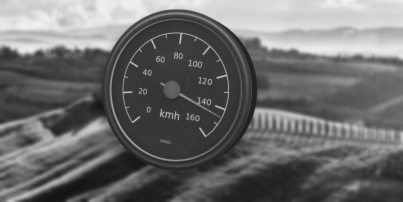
145 km/h
